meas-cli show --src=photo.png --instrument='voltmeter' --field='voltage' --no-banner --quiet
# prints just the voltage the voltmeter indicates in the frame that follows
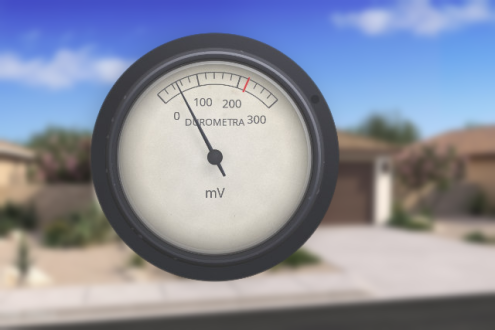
50 mV
